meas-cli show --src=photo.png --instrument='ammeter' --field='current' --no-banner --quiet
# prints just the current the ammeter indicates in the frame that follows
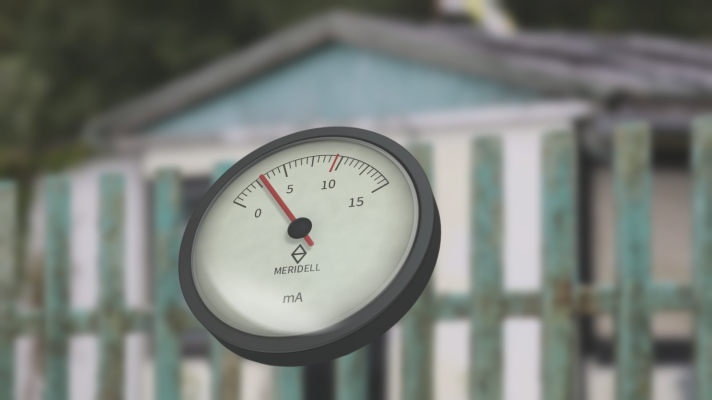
3 mA
